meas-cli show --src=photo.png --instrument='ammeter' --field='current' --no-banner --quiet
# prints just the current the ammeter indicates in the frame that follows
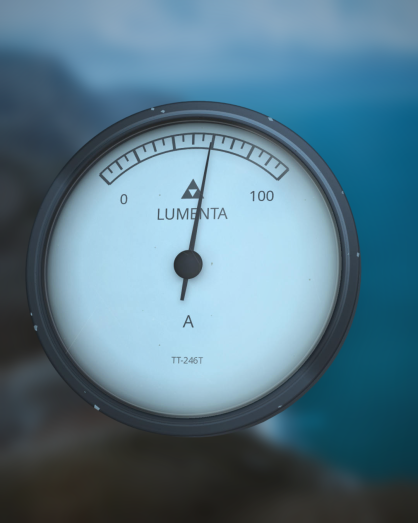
60 A
